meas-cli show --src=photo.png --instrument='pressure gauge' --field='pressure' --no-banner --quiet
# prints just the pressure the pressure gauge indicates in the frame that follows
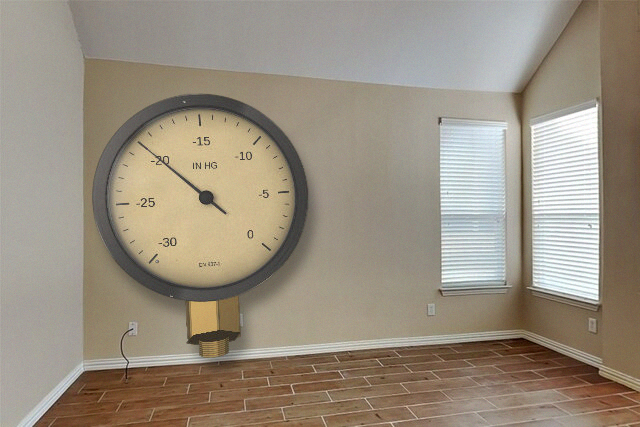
-20 inHg
